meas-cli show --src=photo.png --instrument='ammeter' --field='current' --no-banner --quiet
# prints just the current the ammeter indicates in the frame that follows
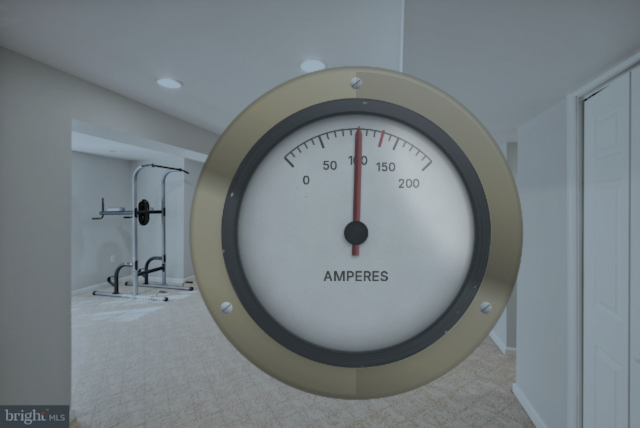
100 A
